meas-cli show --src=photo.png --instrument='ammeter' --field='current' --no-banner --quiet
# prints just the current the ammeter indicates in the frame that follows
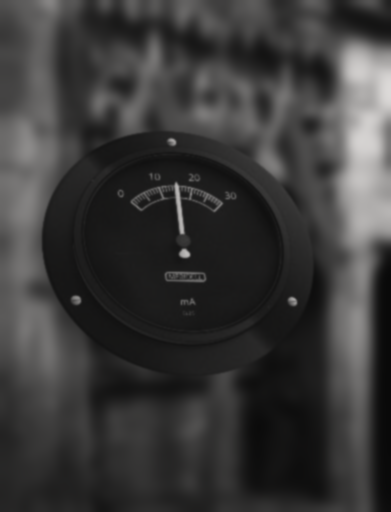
15 mA
